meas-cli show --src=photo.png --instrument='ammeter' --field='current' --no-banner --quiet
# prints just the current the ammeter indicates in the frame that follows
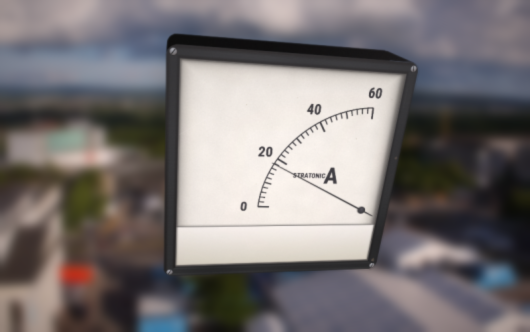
18 A
